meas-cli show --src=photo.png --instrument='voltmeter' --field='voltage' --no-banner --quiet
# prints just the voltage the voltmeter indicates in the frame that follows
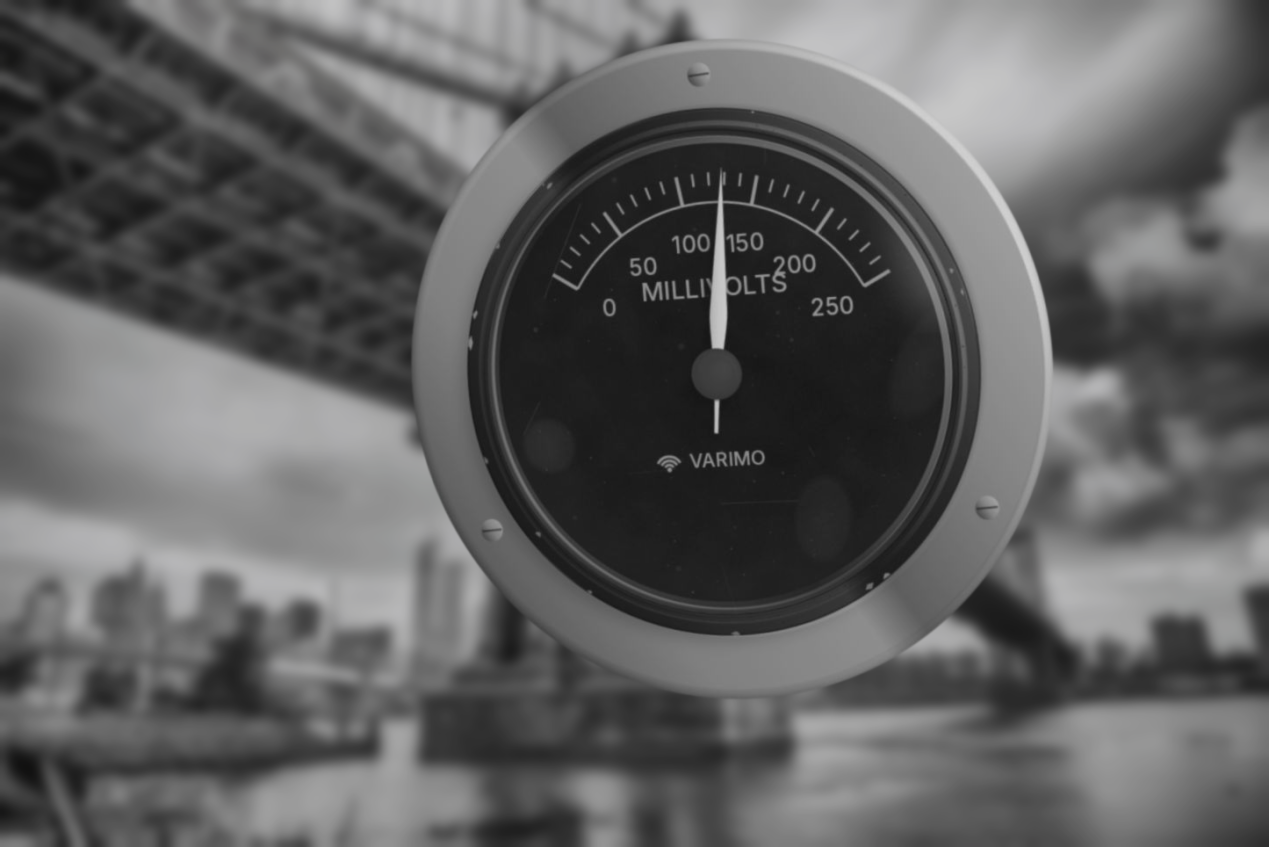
130 mV
